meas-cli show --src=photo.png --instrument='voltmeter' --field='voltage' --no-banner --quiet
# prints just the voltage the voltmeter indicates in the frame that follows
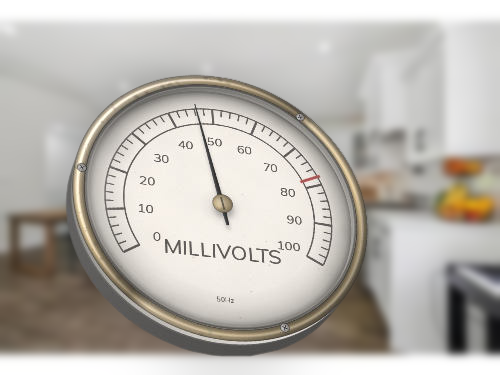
46 mV
